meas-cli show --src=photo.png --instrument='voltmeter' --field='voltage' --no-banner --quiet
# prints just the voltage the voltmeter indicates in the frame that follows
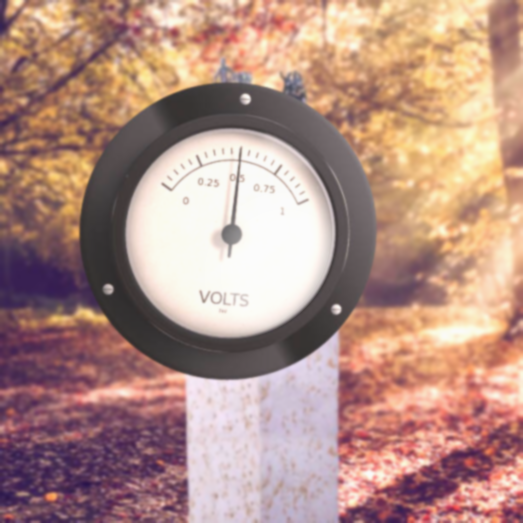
0.5 V
